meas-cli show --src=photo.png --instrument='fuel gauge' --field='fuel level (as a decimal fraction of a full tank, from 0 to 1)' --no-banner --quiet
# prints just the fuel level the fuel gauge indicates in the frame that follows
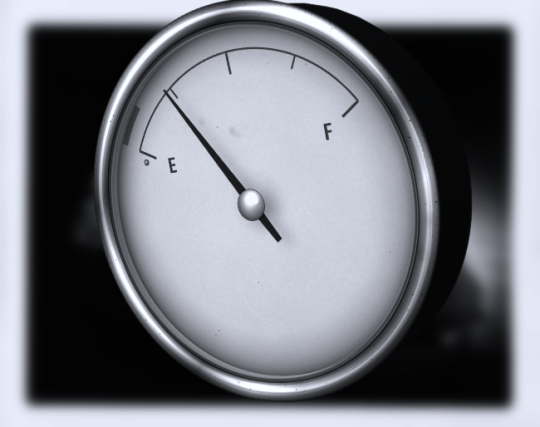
0.25
